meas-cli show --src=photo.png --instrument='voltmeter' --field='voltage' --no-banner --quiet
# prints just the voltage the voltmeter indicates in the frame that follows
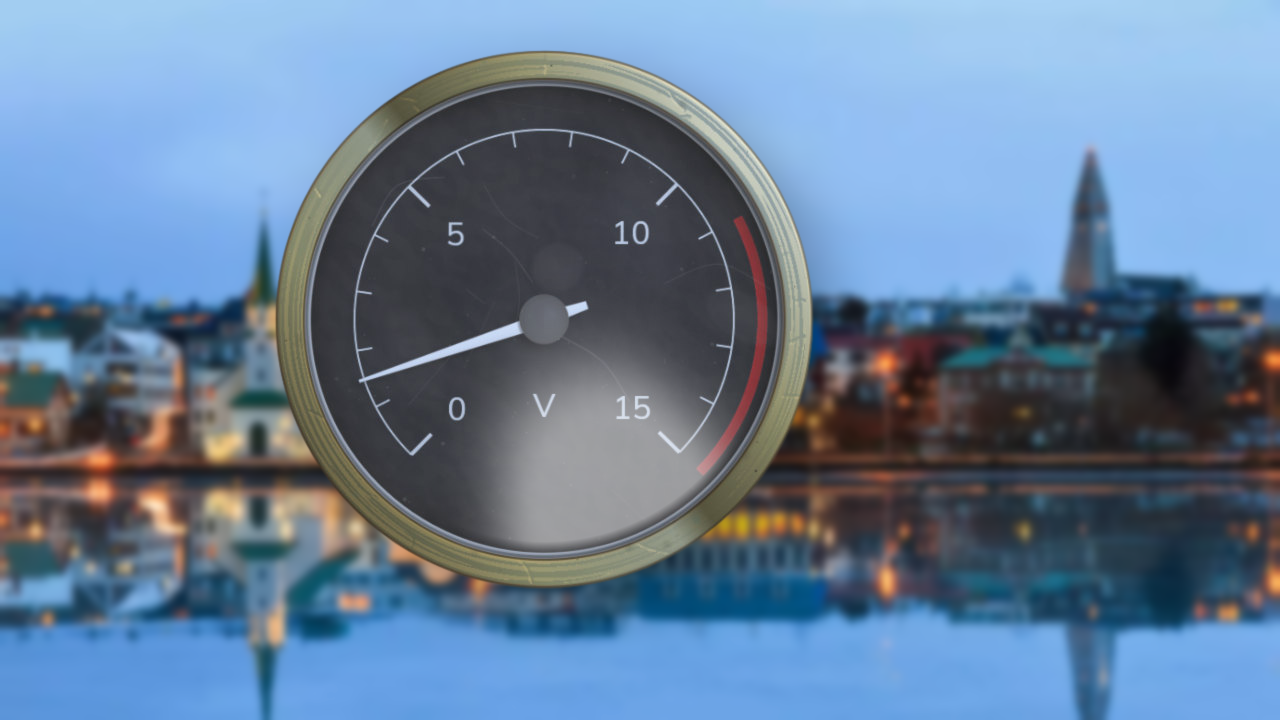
1.5 V
